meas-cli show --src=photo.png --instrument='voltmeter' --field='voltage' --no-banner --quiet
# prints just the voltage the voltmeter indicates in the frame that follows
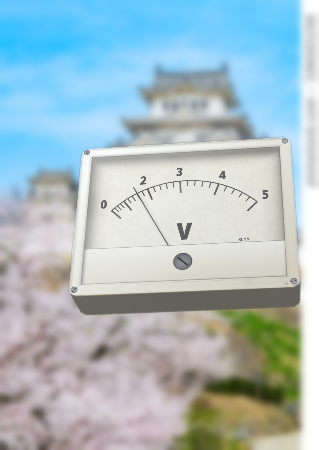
1.6 V
